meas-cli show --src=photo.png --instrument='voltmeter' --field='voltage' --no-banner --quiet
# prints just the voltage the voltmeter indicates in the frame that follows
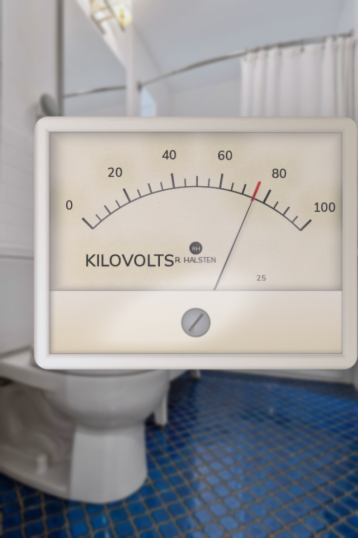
75 kV
